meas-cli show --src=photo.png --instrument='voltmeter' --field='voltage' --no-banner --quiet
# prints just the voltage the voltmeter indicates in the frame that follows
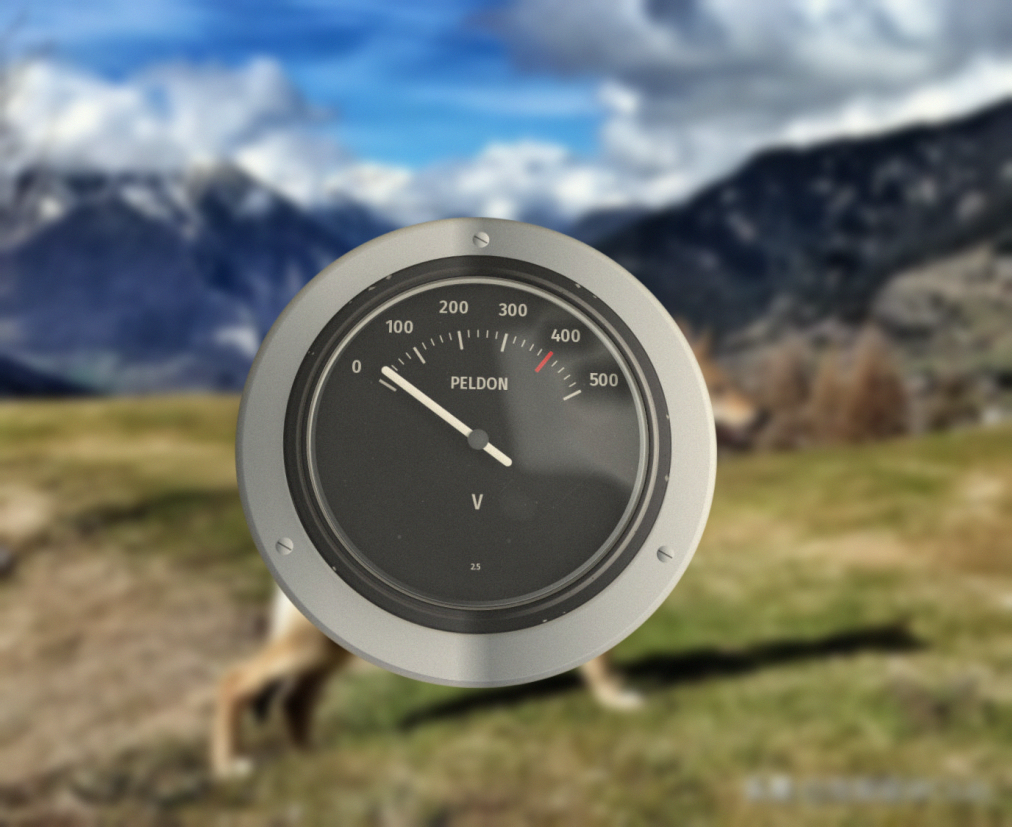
20 V
